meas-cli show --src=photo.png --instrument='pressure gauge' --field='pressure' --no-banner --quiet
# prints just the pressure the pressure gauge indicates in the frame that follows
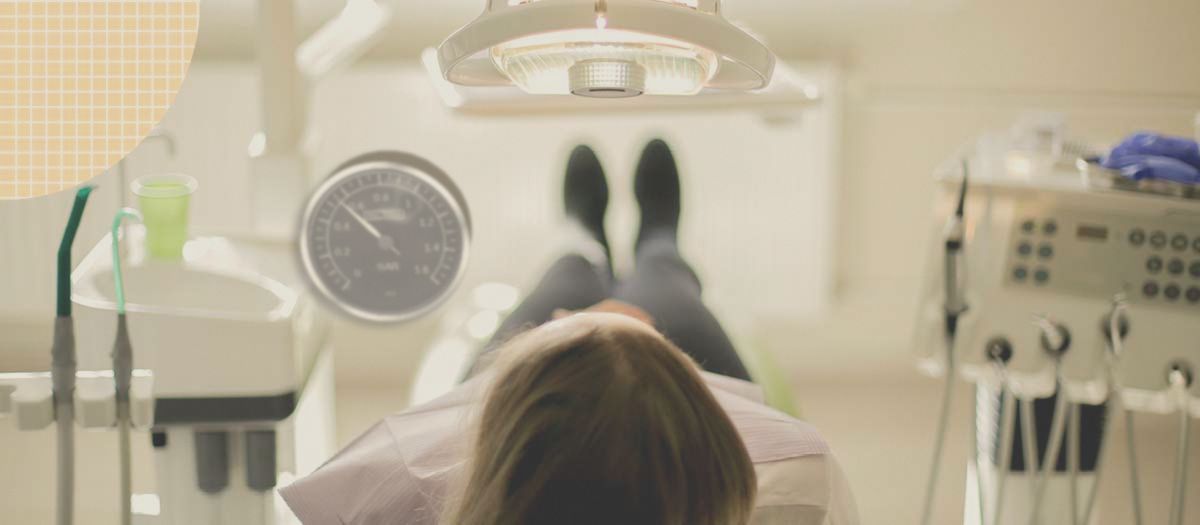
0.55 bar
